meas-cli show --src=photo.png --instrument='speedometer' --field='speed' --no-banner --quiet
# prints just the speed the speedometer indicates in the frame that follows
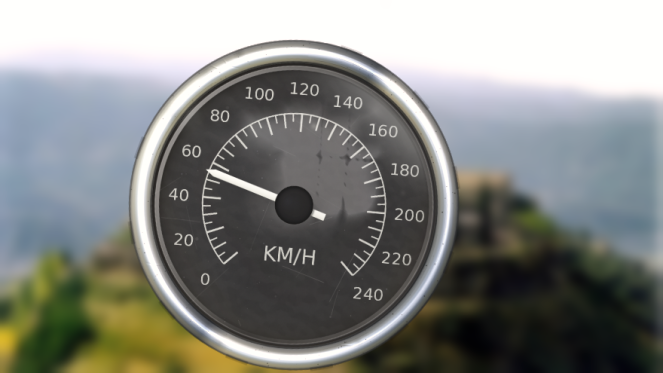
55 km/h
